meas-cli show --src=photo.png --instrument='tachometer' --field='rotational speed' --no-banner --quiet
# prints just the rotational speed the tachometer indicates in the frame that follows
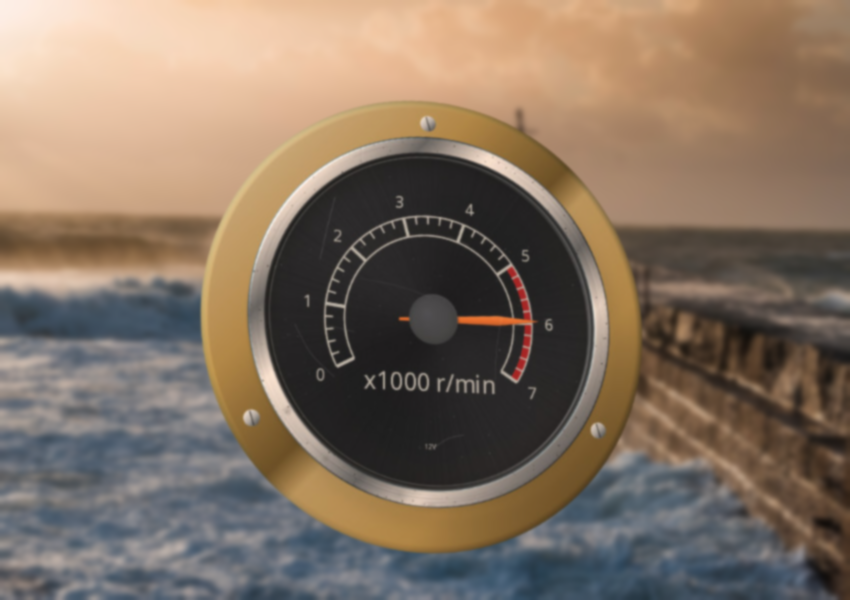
6000 rpm
